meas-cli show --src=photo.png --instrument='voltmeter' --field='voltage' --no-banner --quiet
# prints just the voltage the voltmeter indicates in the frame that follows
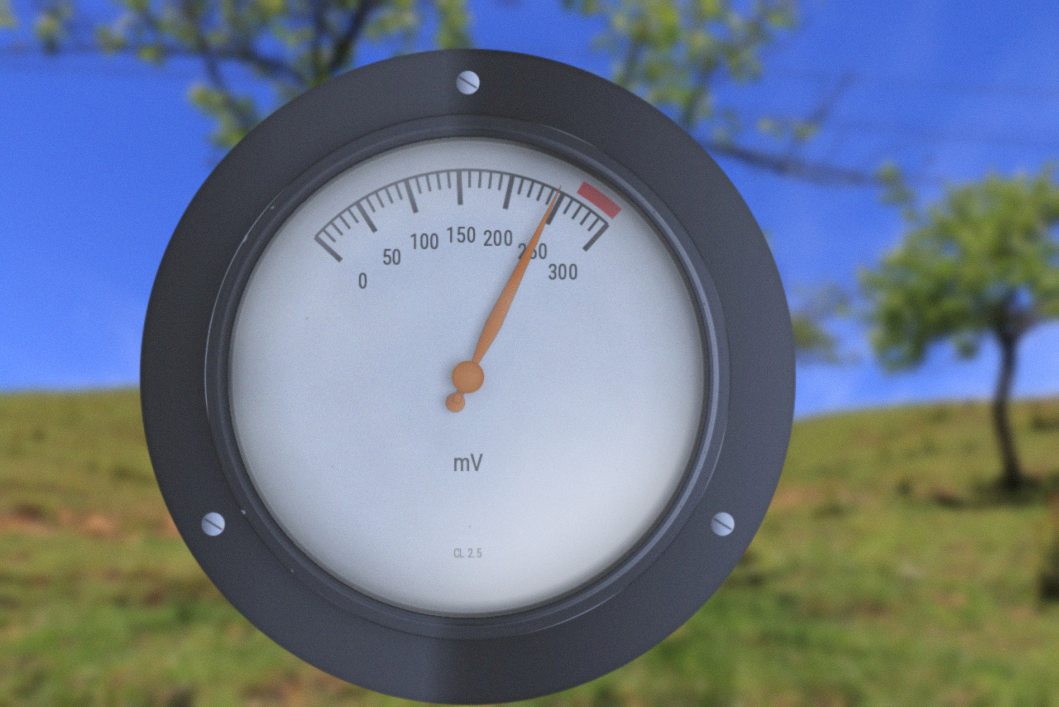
245 mV
